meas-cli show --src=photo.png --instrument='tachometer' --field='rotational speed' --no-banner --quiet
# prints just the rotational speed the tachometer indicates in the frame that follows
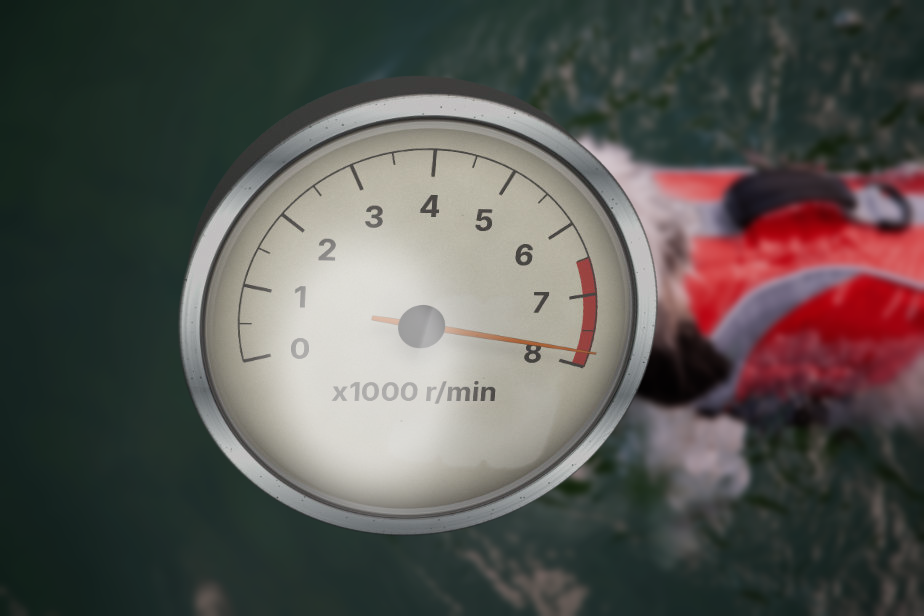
7750 rpm
